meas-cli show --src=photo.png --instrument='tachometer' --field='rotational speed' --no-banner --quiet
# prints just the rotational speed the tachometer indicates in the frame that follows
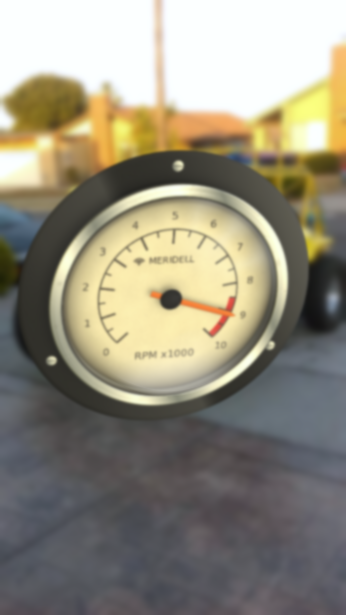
9000 rpm
